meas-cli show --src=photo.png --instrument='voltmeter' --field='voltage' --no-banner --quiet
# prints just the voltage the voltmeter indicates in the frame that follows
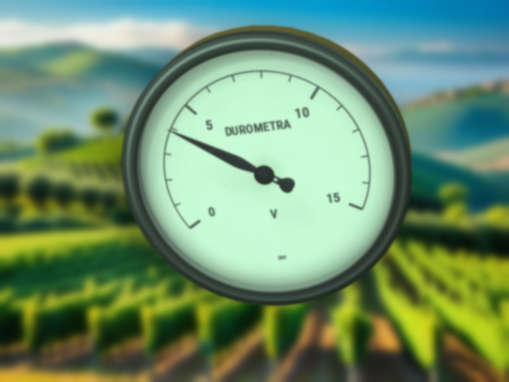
4 V
